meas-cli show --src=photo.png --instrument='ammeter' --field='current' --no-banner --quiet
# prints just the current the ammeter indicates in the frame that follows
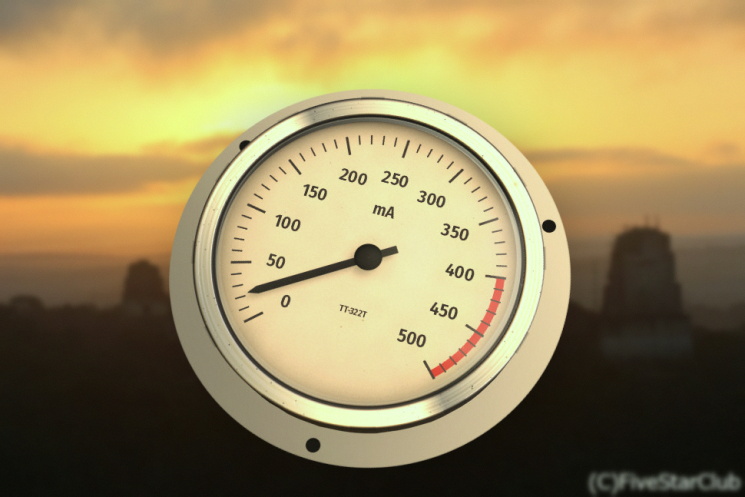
20 mA
